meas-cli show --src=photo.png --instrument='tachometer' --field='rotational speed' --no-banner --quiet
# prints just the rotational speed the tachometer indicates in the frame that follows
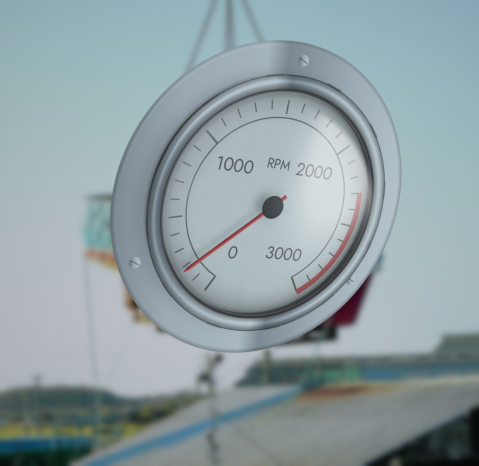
200 rpm
